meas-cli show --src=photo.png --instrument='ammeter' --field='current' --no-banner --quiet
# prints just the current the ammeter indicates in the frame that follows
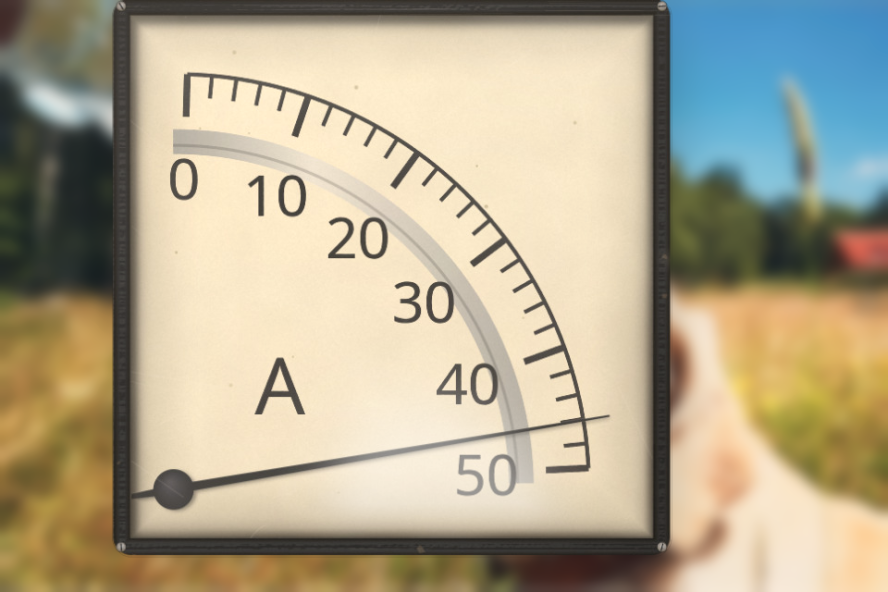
46 A
